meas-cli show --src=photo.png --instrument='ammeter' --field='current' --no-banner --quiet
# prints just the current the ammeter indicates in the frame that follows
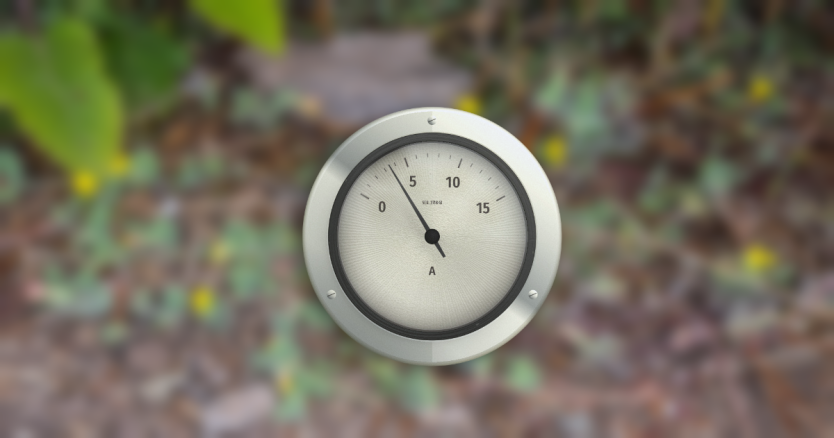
3.5 A
